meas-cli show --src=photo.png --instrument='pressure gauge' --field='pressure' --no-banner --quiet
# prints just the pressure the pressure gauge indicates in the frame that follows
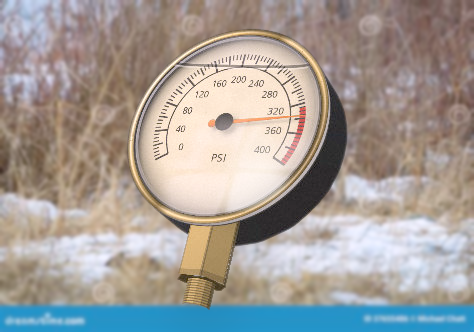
340 psi
